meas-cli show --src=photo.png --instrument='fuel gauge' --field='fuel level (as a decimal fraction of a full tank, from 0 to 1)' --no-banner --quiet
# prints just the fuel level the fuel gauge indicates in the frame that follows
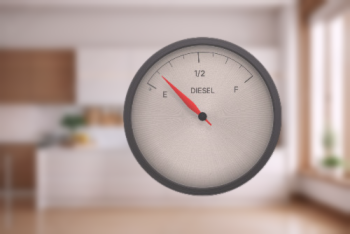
0.125
